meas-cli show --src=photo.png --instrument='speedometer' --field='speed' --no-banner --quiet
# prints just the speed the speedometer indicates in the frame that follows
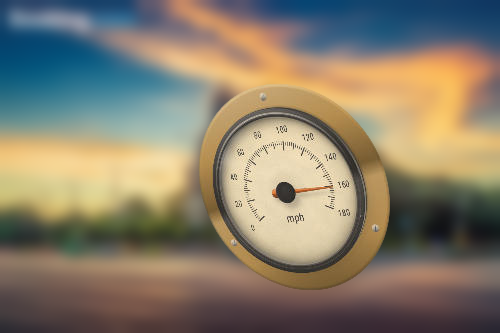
160 mph
